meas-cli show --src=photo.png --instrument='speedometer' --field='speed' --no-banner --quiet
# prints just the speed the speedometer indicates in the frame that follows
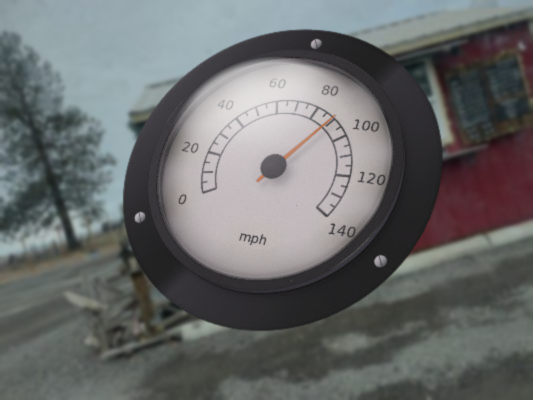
90 mph
